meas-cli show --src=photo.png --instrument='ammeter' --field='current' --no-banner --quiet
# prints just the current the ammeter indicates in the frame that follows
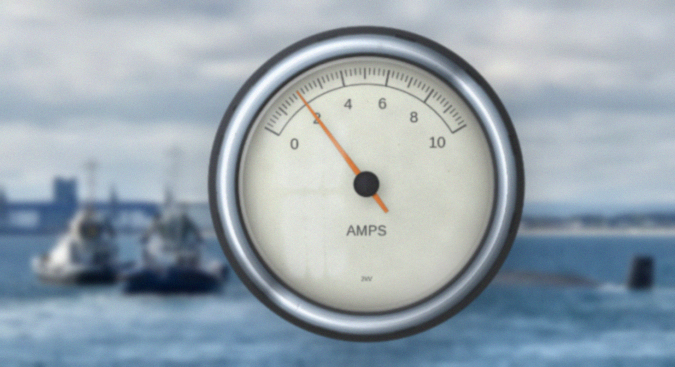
2 A
